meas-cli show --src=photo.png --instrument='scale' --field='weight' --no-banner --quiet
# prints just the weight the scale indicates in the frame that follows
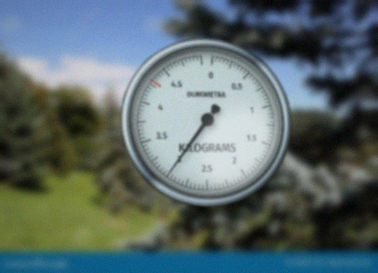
3 kg
